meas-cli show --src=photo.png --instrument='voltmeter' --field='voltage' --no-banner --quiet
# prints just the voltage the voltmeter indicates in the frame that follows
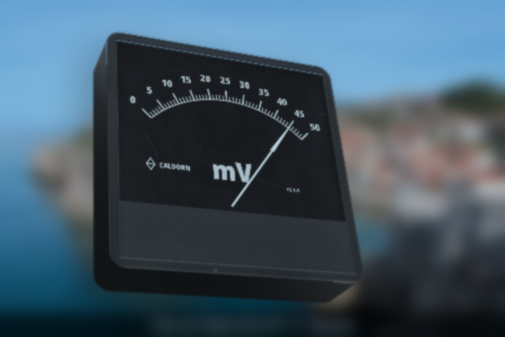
45 mV
